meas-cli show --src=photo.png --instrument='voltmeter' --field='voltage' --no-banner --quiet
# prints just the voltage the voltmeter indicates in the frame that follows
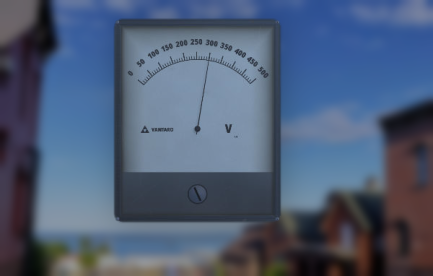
300 V
